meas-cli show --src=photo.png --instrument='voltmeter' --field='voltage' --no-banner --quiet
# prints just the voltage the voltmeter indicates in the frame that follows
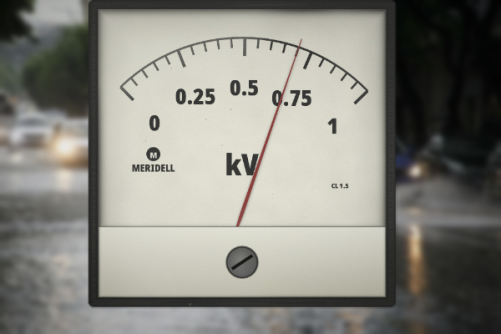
0.7 kV
